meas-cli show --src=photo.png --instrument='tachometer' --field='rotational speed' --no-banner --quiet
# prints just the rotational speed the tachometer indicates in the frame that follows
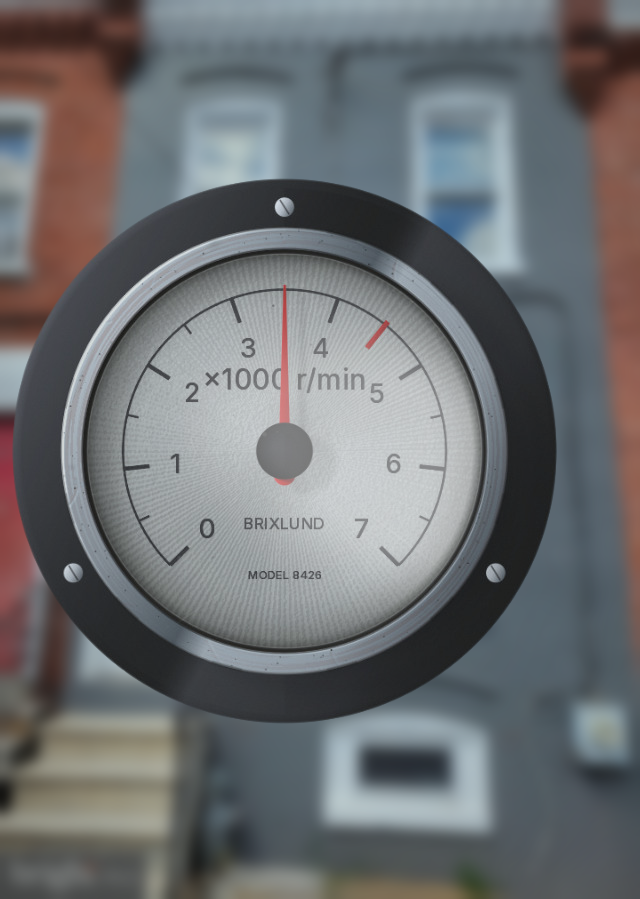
3500 rpm
